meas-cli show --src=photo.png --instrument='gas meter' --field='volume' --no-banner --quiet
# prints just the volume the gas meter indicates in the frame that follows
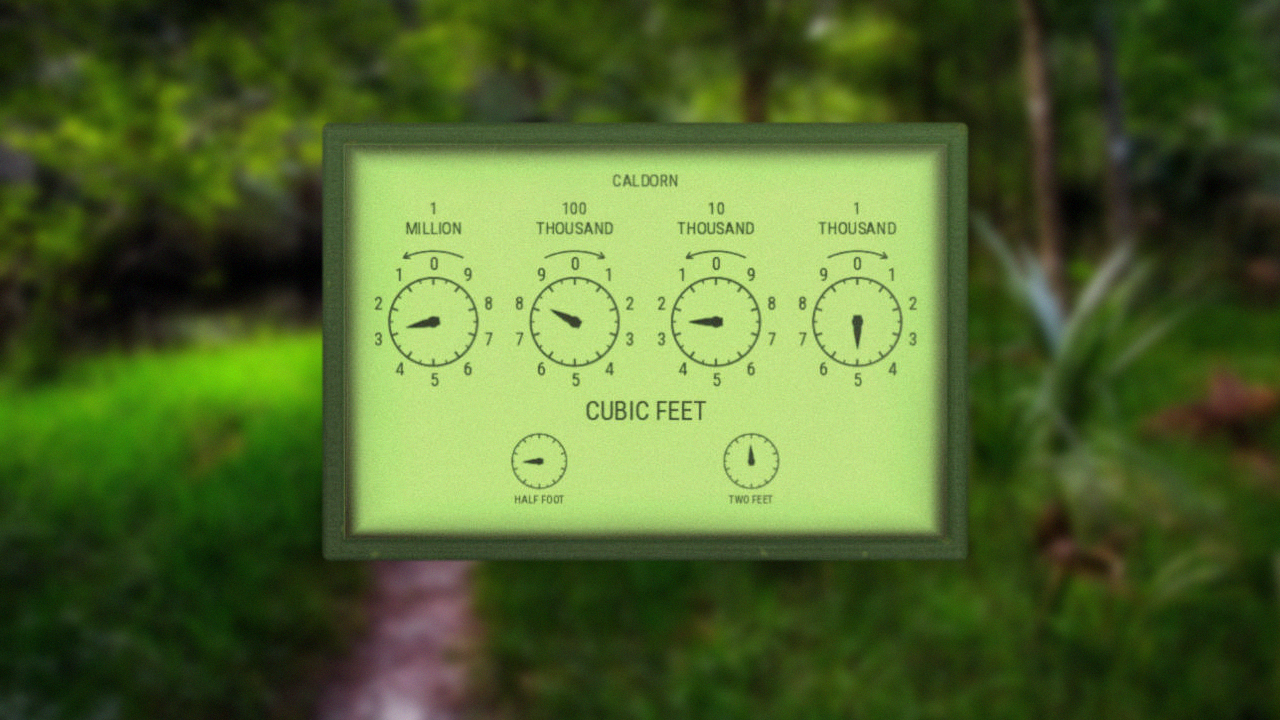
282500 ft³
